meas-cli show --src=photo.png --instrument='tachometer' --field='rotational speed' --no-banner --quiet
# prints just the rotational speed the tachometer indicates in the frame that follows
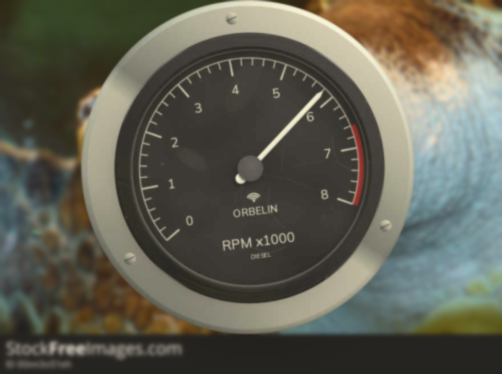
5800 rpm
